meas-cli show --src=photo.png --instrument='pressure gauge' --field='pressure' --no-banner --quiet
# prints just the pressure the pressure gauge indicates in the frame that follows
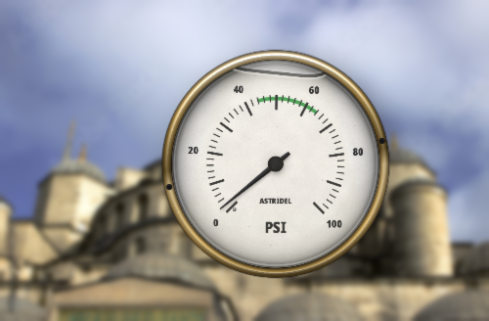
2 psi
